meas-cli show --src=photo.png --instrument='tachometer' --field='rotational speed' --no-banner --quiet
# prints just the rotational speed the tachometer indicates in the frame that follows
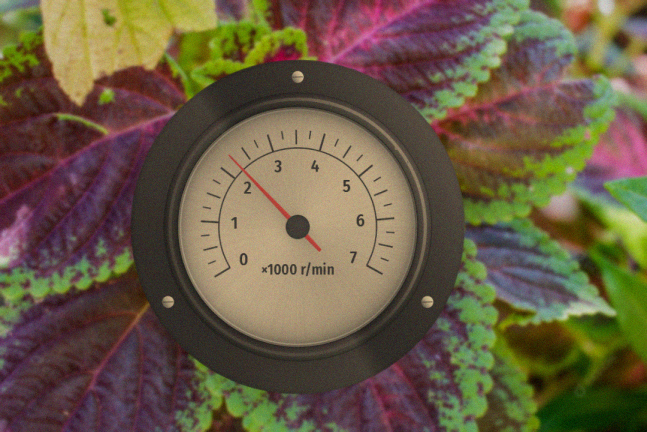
2250 rpm
